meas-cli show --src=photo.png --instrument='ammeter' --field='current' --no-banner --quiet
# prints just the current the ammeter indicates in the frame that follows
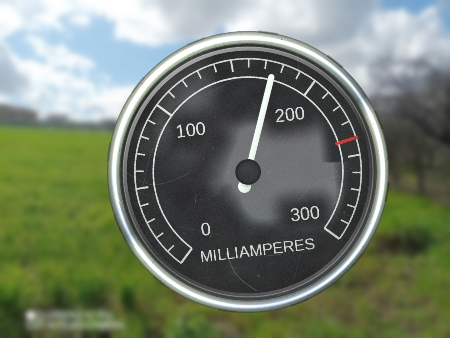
175 mA
